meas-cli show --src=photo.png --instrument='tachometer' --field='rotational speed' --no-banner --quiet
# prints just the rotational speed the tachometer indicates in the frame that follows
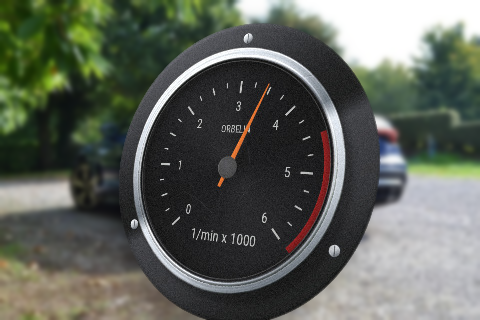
3500 rpm
